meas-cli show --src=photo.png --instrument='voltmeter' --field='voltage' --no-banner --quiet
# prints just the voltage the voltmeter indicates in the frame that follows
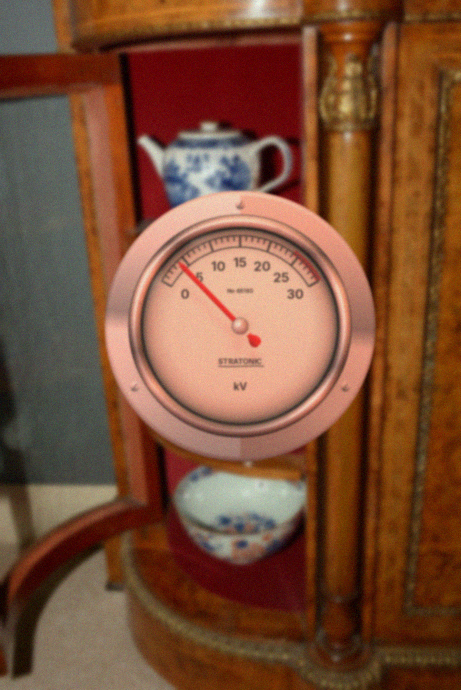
4 kV
